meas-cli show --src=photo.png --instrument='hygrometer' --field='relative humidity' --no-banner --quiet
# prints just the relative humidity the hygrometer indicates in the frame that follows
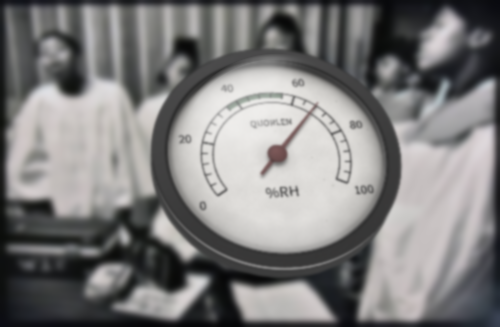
68 %
